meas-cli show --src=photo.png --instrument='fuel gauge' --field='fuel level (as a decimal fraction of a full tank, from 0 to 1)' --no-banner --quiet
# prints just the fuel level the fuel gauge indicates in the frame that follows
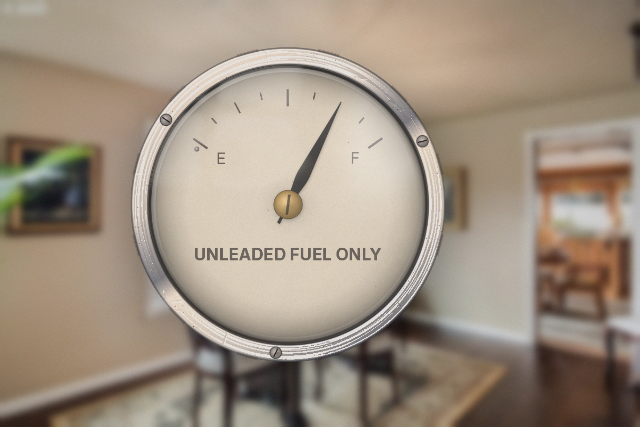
0.75
